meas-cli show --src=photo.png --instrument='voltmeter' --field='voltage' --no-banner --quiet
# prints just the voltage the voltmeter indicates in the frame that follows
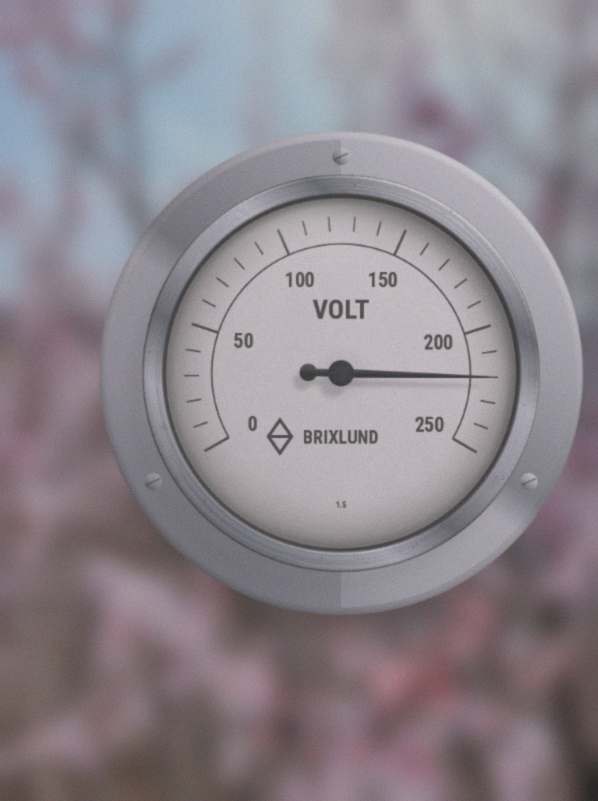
220 V
